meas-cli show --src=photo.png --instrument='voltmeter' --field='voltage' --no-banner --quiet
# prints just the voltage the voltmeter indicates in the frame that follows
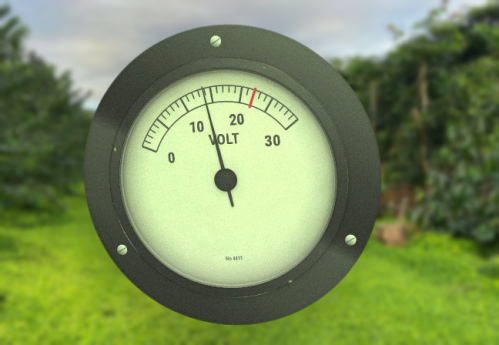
14 V
